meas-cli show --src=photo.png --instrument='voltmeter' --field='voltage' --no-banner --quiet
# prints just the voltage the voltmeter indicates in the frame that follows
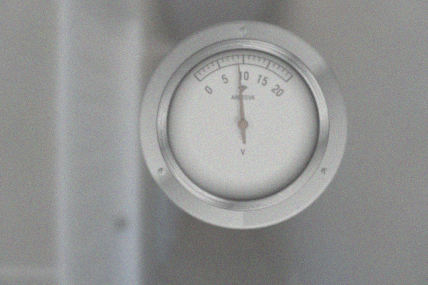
9 V
